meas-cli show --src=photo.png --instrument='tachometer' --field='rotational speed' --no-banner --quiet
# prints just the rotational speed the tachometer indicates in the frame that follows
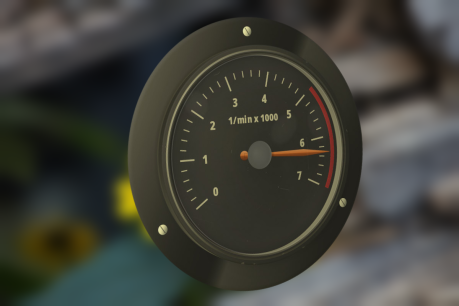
6300 rpm
